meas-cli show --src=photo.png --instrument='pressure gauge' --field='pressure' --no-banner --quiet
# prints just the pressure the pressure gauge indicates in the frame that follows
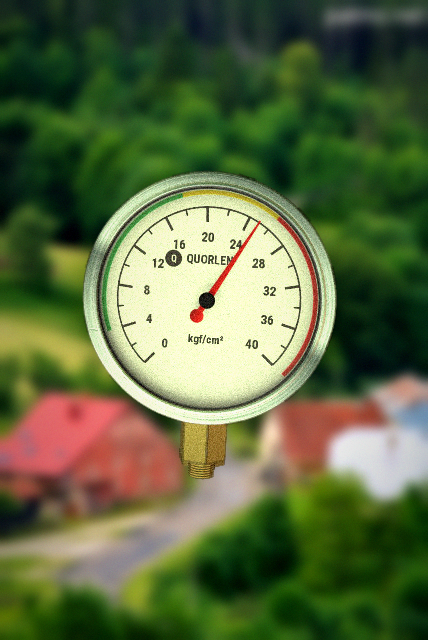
25 kg/cm²
